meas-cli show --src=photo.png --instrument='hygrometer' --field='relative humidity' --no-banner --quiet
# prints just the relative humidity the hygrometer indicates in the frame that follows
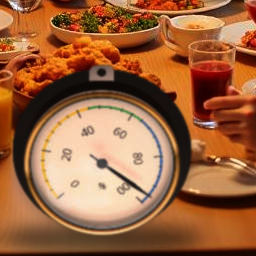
96 %
